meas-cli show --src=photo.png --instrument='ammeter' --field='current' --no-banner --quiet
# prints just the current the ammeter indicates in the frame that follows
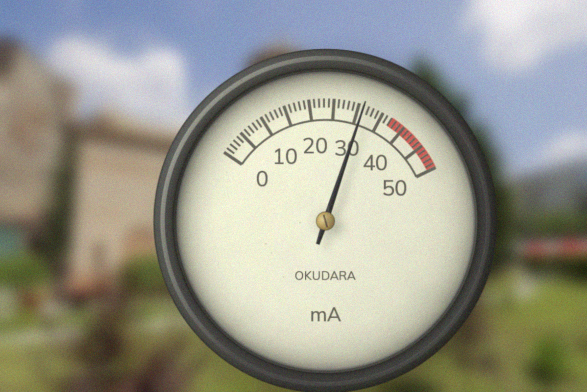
31 mA
